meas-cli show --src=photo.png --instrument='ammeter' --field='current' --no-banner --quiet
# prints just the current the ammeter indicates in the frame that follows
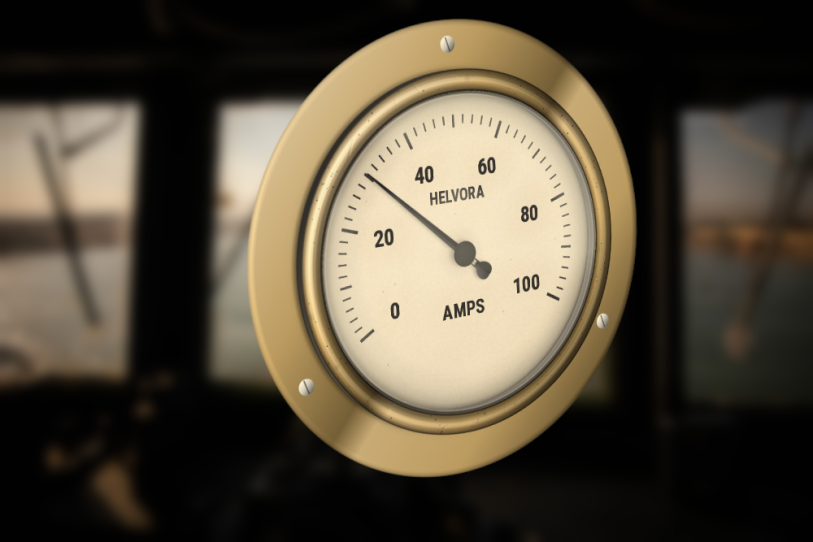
30 A
